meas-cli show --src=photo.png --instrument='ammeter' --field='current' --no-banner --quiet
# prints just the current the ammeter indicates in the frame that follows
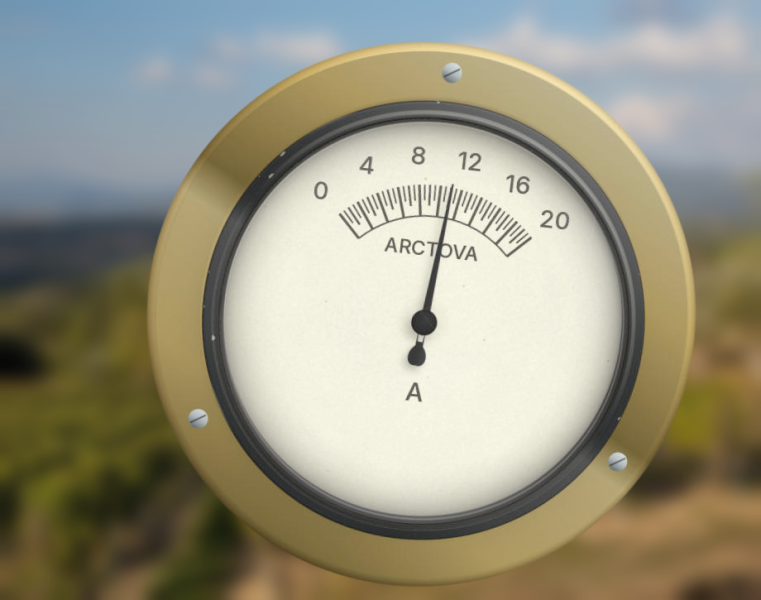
11 A
